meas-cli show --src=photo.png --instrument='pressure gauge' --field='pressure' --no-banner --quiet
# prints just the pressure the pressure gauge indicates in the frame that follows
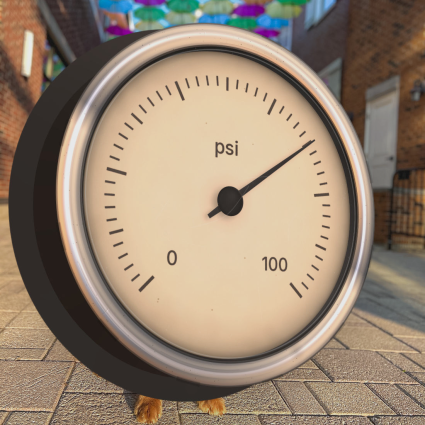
70 psi
